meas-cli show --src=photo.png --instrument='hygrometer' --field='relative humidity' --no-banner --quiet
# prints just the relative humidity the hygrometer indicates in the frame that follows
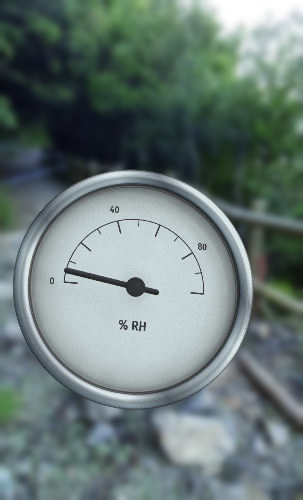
5 %
